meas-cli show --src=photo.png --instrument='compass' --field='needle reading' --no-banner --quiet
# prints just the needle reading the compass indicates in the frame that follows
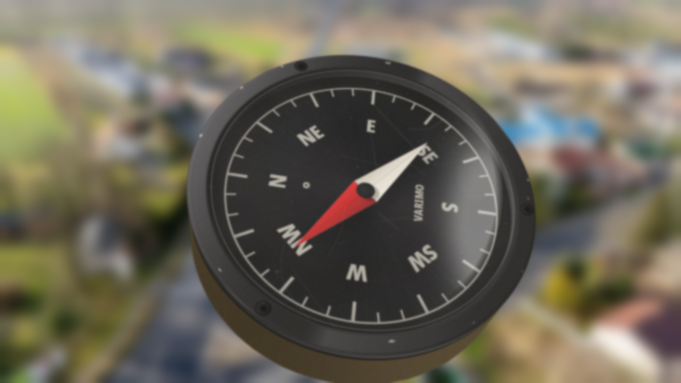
310 °
